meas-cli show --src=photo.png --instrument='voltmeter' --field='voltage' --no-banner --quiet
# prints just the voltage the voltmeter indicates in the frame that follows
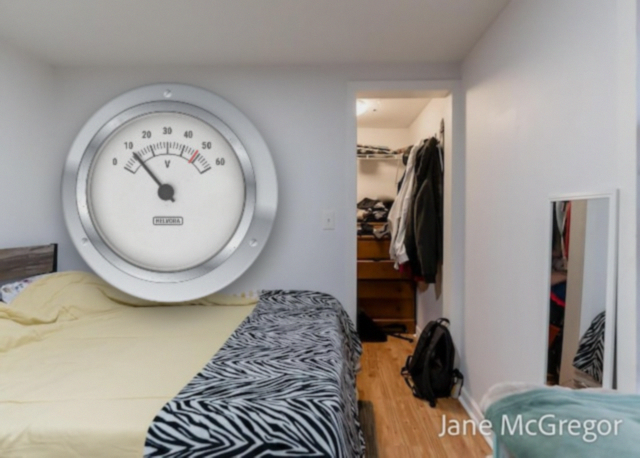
10 V
